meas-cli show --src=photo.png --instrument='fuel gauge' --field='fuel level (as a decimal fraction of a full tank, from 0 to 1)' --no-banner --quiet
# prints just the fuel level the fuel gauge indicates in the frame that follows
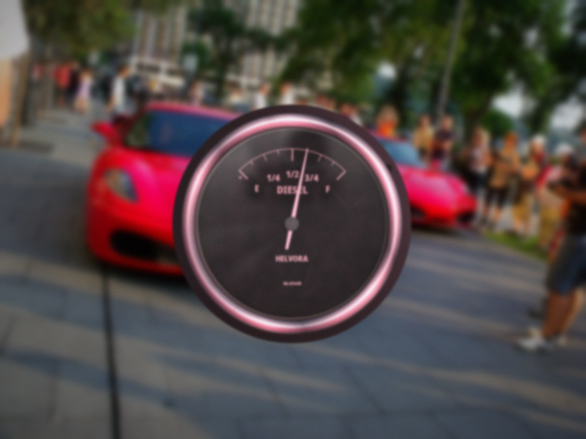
0.625
